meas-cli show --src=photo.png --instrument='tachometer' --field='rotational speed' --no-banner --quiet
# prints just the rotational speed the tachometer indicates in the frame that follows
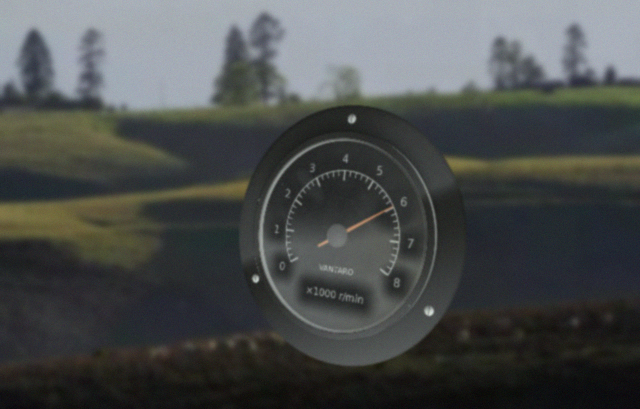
6000 rpm
